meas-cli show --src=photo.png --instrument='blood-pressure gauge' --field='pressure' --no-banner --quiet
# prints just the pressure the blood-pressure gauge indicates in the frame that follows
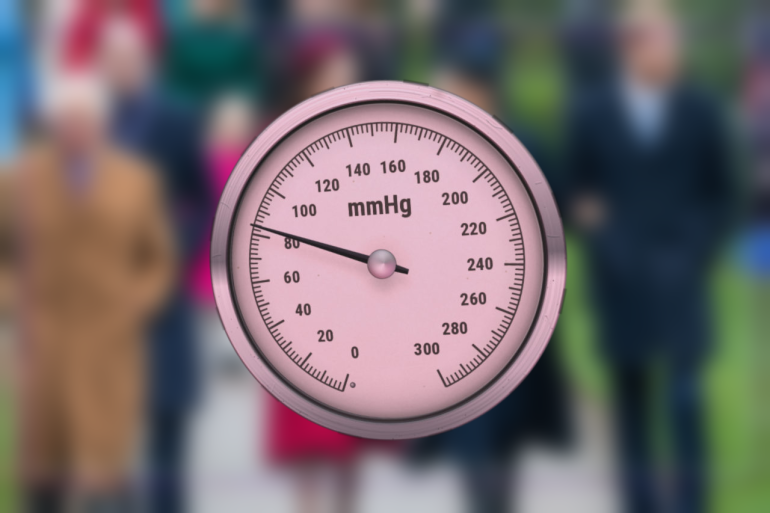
84 mmHg
